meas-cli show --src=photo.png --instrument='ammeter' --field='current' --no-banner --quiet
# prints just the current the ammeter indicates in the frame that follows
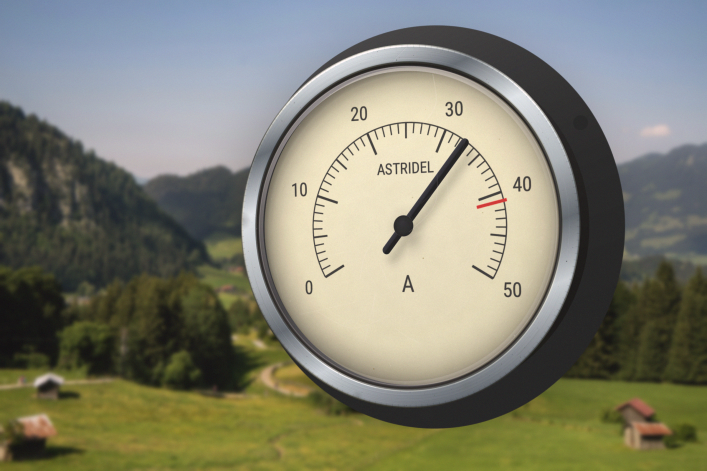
33 A
